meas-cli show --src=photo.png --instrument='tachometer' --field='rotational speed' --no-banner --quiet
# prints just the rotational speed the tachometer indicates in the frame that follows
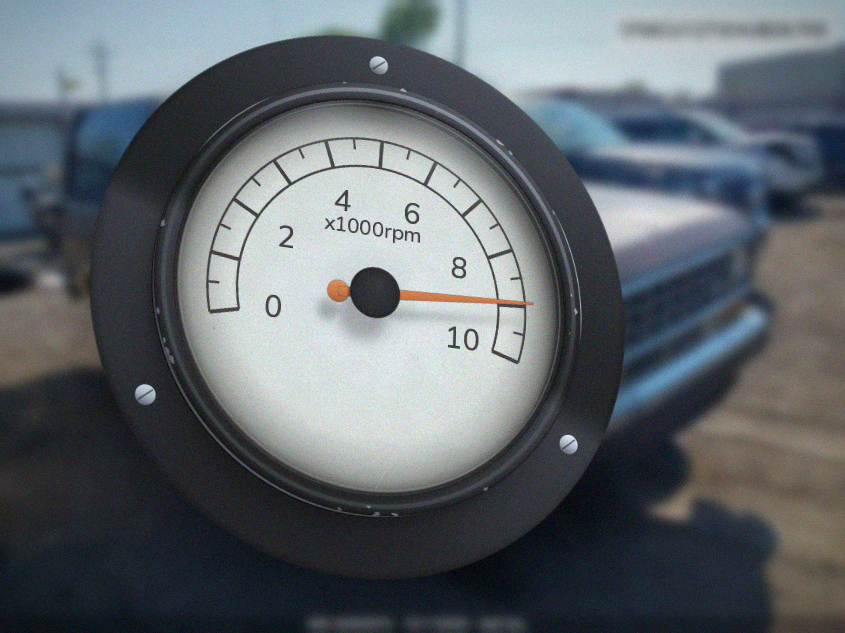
9000 rpm
